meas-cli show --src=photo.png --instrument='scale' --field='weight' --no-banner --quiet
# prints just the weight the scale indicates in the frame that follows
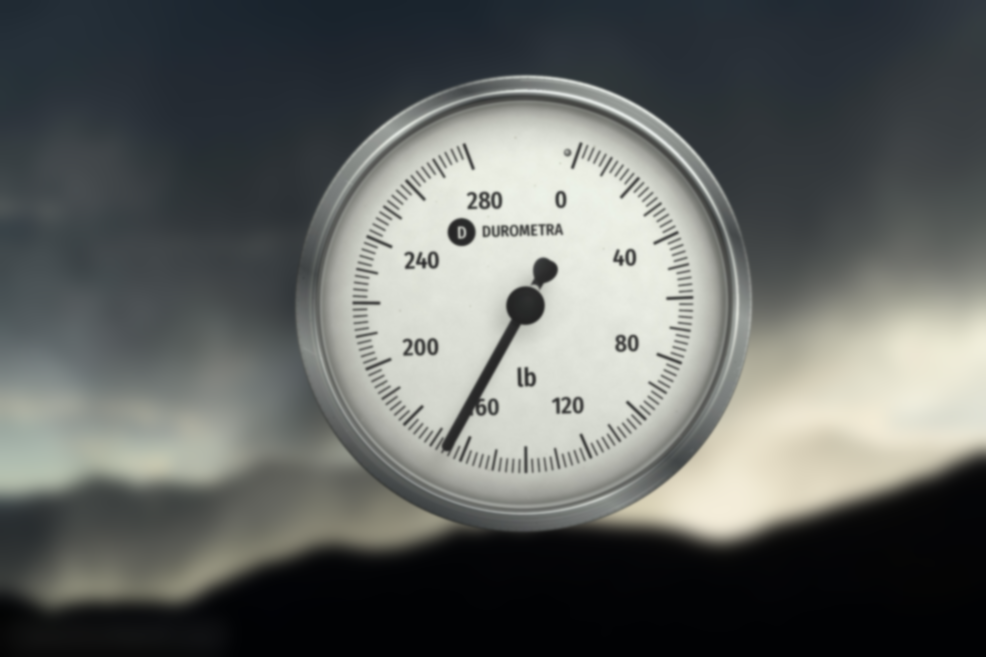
166 lb
